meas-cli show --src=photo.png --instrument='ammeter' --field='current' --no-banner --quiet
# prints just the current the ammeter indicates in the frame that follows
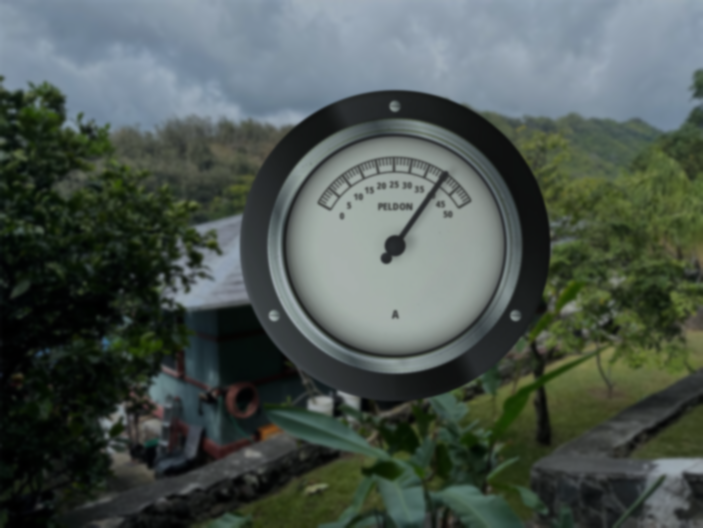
40 A
